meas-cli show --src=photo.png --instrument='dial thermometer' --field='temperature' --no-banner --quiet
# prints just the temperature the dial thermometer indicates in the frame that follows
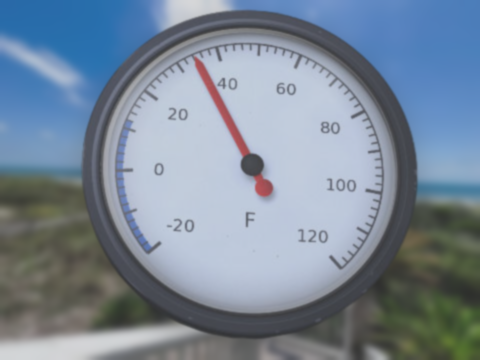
34 °F
